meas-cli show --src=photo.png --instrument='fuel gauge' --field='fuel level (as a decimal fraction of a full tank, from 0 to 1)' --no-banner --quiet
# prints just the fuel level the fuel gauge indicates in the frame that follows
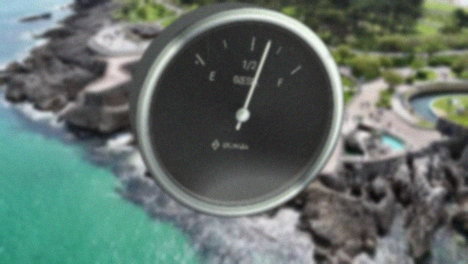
0.625
